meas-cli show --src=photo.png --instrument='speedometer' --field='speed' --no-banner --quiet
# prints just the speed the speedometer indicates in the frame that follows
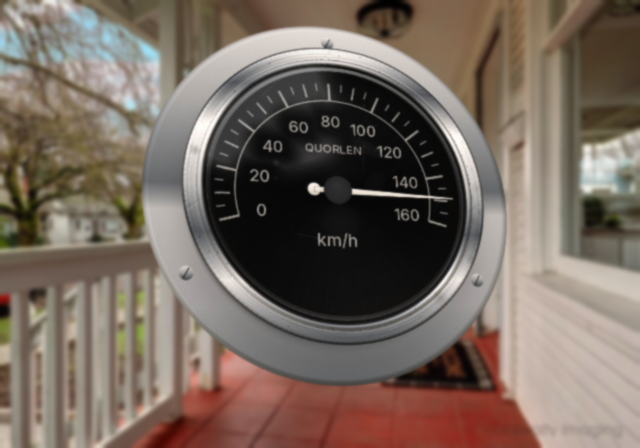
150 km/h
